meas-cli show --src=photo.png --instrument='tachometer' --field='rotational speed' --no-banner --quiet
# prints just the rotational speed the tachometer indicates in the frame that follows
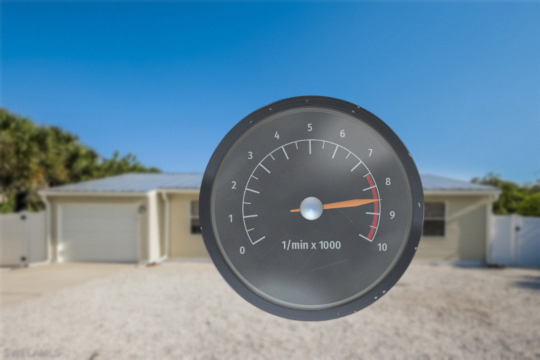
8500 rpm
